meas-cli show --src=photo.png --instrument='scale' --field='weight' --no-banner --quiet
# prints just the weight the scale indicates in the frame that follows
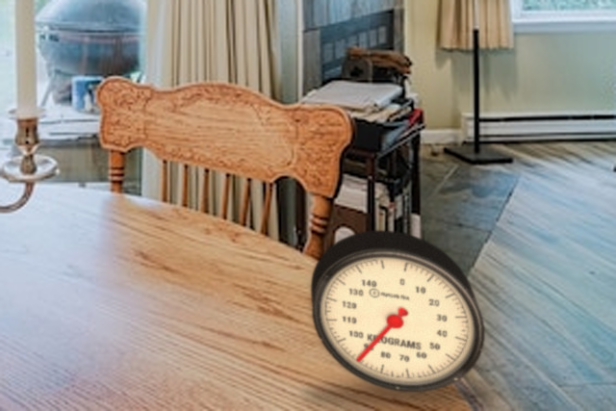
90 kg
